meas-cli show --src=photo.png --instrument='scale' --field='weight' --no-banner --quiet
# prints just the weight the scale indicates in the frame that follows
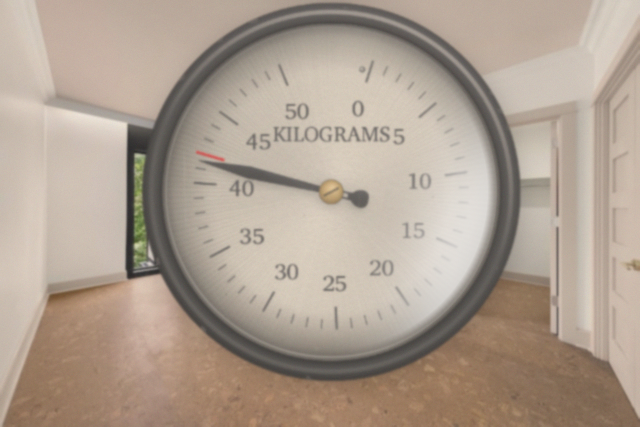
41.5 kg
